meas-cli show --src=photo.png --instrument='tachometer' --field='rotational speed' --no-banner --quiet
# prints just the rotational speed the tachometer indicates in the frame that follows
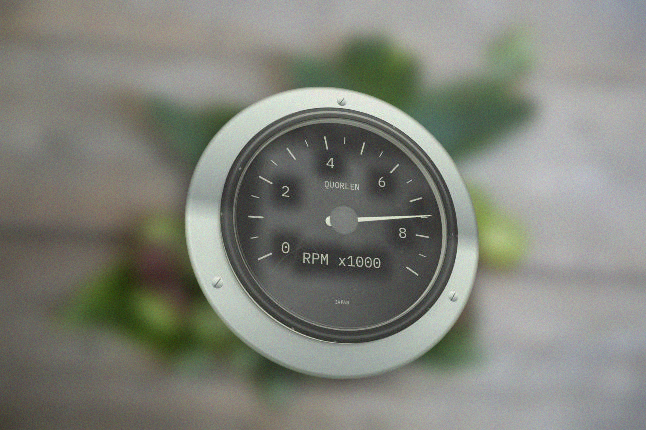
7500 rpm
